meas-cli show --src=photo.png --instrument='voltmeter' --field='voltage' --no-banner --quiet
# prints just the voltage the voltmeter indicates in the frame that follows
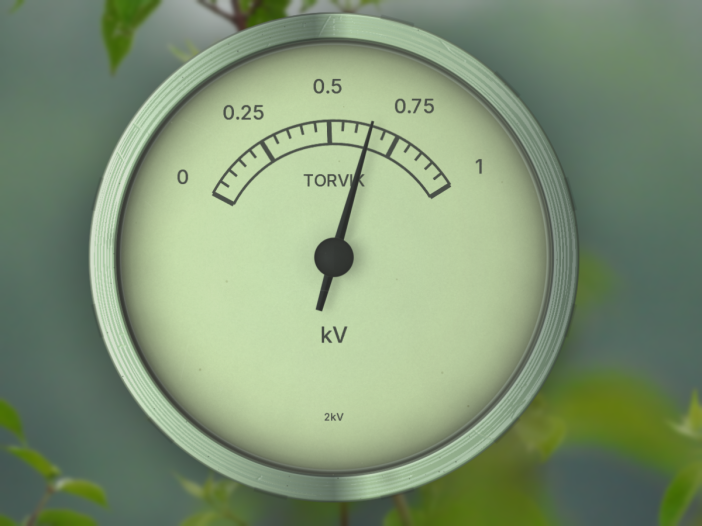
0.65 kV
